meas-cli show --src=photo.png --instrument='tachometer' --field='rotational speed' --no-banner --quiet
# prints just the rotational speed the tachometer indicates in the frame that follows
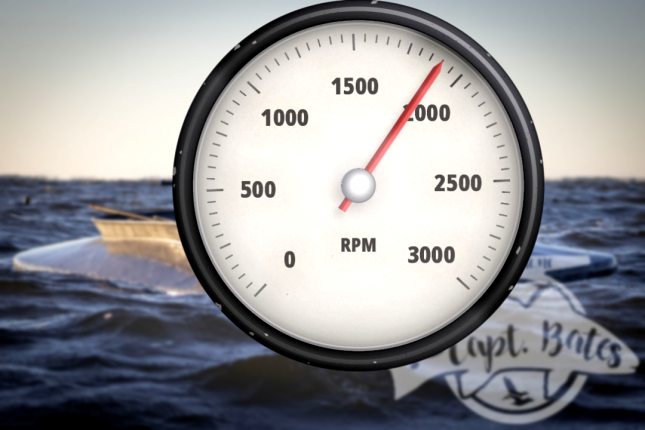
1900 rpm
